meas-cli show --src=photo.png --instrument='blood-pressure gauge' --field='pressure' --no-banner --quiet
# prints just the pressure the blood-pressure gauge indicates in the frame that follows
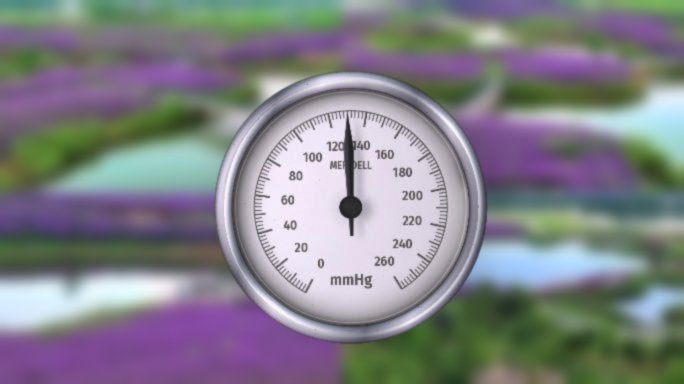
130 mmHg
